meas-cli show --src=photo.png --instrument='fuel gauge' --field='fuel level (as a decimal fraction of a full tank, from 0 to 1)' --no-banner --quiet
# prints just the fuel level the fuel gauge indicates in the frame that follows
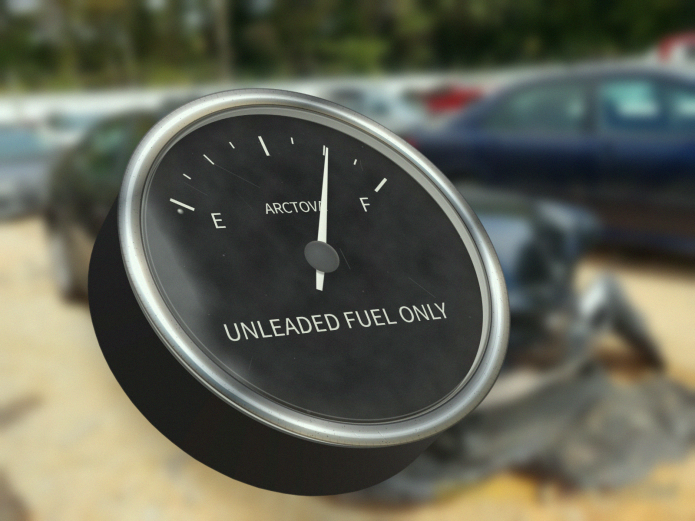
0.75
